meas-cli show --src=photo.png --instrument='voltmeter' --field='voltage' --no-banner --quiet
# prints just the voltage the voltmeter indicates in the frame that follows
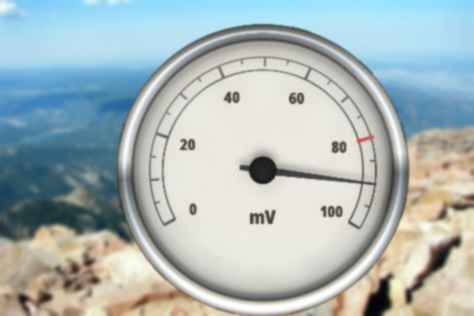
90 mV
